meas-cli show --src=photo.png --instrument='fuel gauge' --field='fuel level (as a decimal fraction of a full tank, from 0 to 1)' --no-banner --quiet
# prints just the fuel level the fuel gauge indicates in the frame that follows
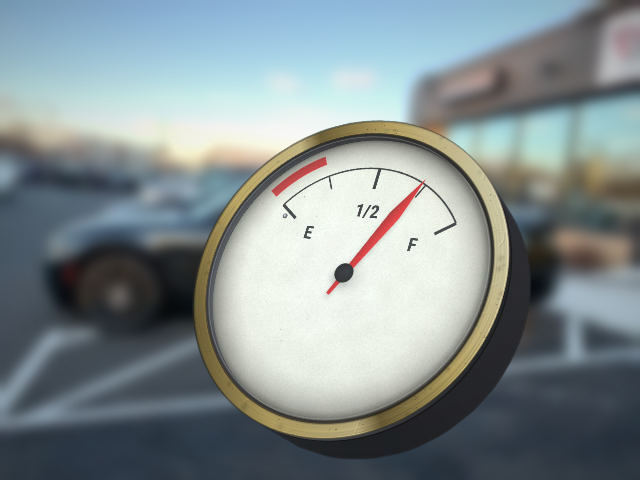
0.75
